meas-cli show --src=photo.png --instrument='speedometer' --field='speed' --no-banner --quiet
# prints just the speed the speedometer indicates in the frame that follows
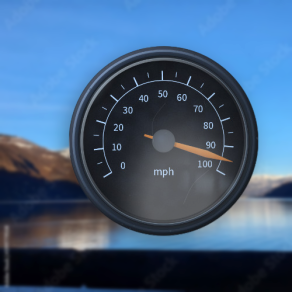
95 mph
